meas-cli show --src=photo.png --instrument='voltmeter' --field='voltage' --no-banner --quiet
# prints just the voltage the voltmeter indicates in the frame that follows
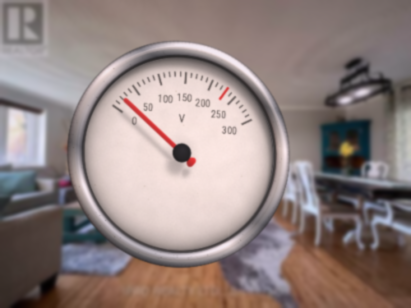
20 V
